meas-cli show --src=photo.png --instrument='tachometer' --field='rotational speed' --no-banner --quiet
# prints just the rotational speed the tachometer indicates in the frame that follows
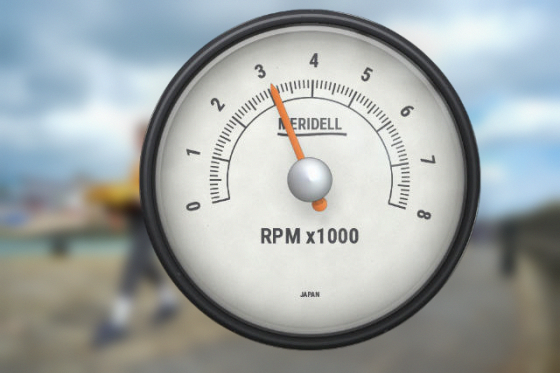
3100 rpm
